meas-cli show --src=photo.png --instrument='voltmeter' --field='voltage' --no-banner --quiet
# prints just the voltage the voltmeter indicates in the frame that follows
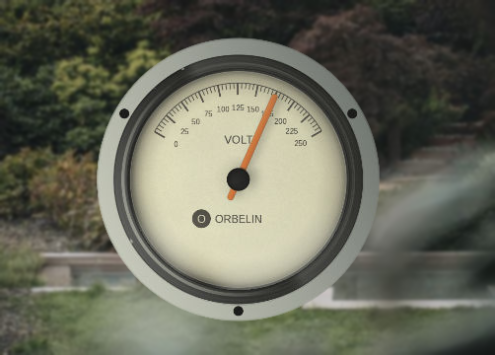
175 V
